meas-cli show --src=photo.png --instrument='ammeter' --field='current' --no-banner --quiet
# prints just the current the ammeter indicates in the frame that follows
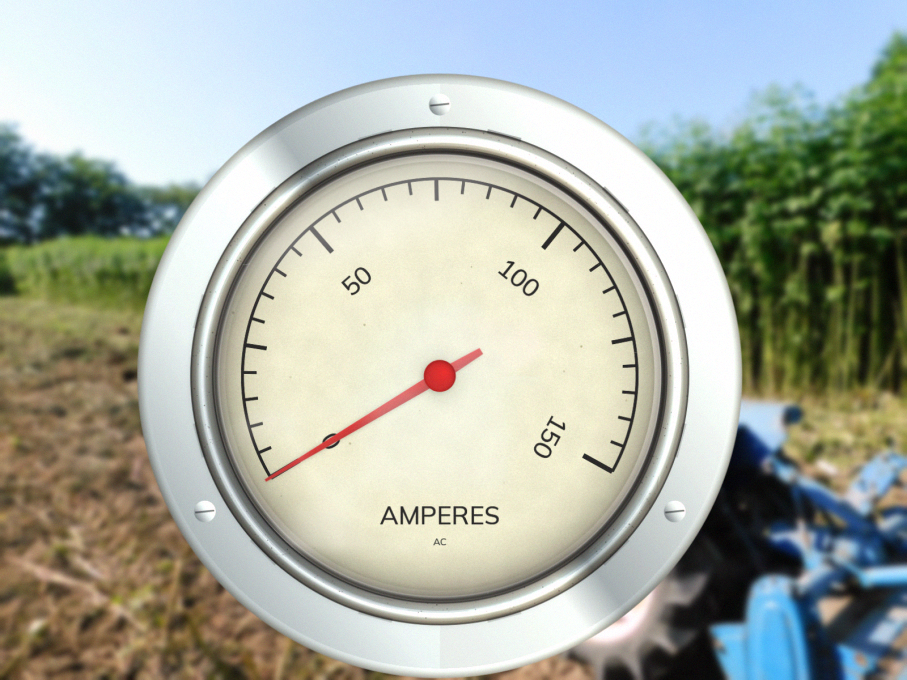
0 A
